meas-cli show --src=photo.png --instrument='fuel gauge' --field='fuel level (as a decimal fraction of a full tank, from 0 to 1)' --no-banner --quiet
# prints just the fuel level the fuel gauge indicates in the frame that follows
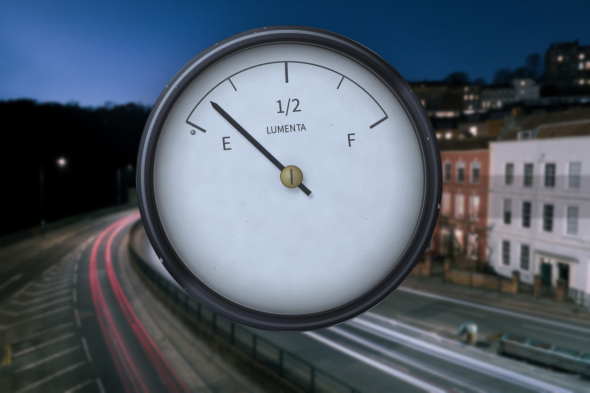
0.125
